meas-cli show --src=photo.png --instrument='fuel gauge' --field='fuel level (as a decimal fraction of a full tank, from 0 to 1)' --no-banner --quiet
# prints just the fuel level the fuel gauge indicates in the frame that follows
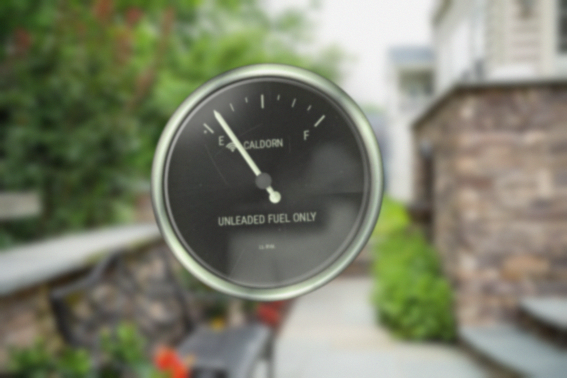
0.125
